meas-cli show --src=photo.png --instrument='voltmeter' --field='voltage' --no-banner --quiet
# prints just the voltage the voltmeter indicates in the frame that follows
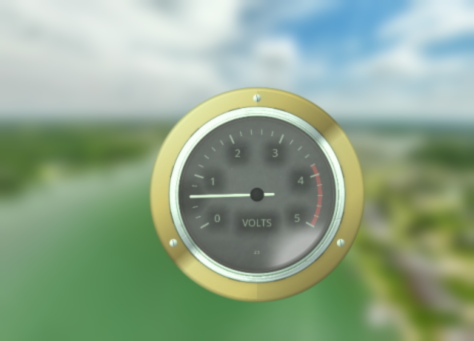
0.6 V
